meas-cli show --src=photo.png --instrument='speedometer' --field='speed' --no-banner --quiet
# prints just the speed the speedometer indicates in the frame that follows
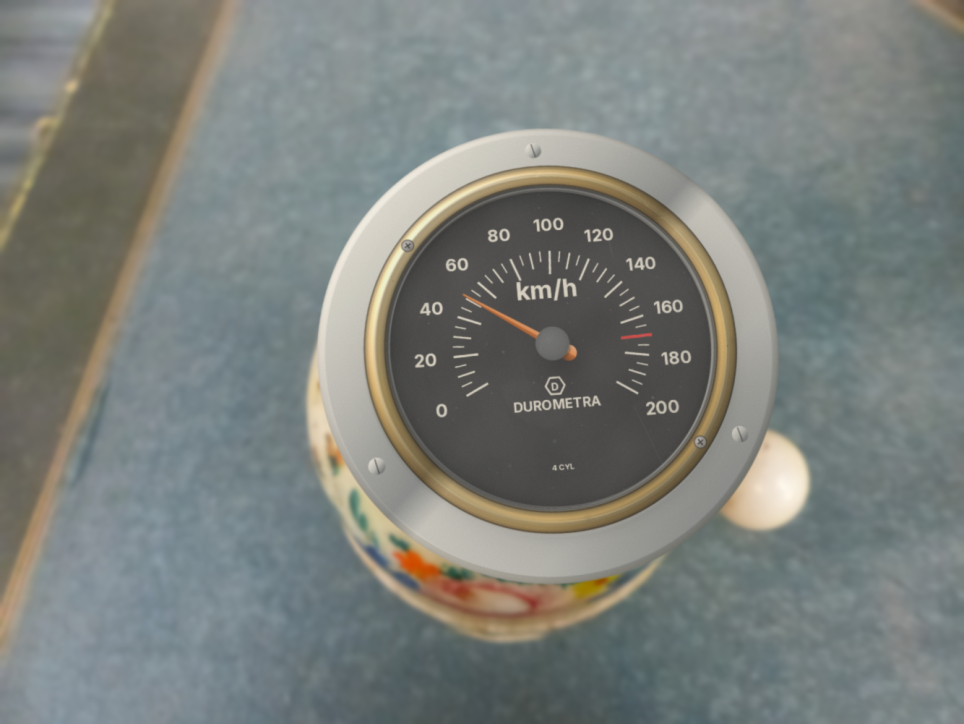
50 km/h
